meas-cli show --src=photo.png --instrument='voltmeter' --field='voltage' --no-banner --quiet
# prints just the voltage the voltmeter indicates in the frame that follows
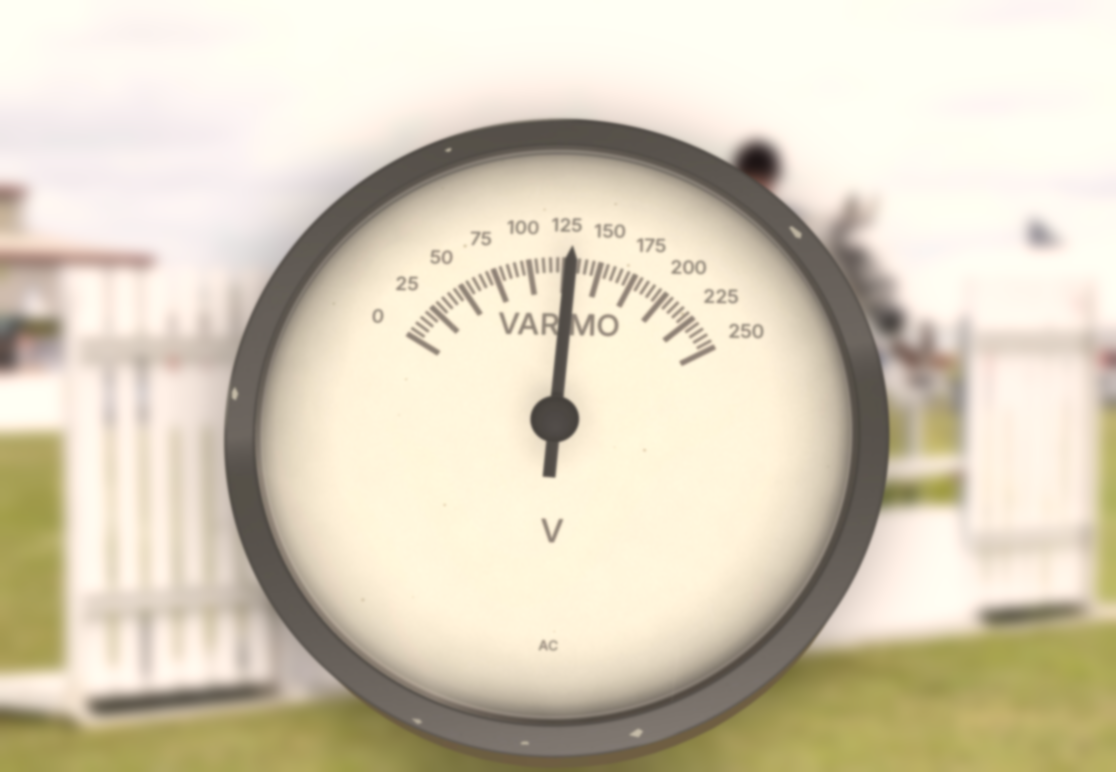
130 V
